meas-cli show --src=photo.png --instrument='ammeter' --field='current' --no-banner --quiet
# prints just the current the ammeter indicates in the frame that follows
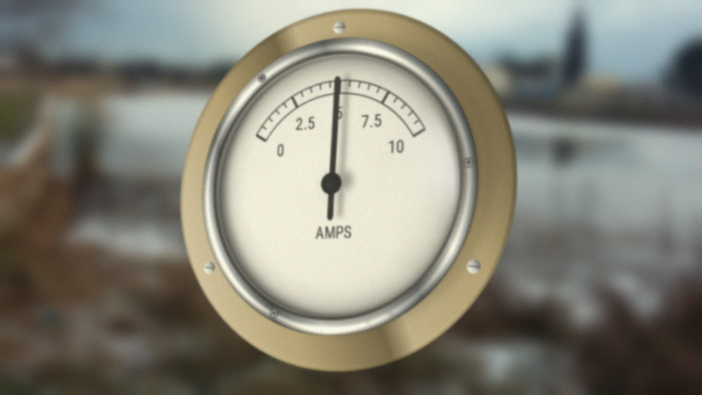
5 A
